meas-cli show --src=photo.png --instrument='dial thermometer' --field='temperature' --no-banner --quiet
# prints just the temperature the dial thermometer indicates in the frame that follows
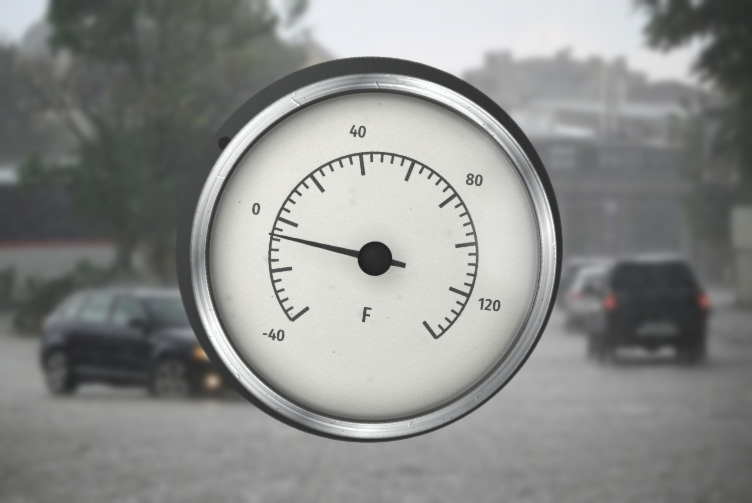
-6 °F
